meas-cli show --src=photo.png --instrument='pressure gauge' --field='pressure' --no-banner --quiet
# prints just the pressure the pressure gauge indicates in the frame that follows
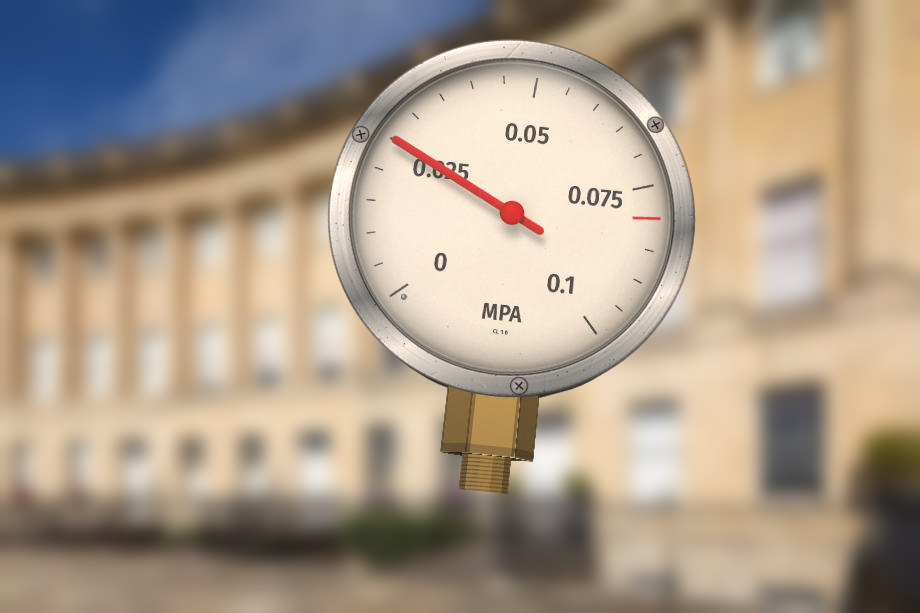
0.025 MPa
